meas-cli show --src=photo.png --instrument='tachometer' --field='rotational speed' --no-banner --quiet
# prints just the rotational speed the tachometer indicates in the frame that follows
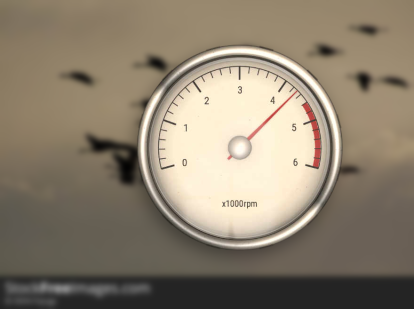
4300 rpm
